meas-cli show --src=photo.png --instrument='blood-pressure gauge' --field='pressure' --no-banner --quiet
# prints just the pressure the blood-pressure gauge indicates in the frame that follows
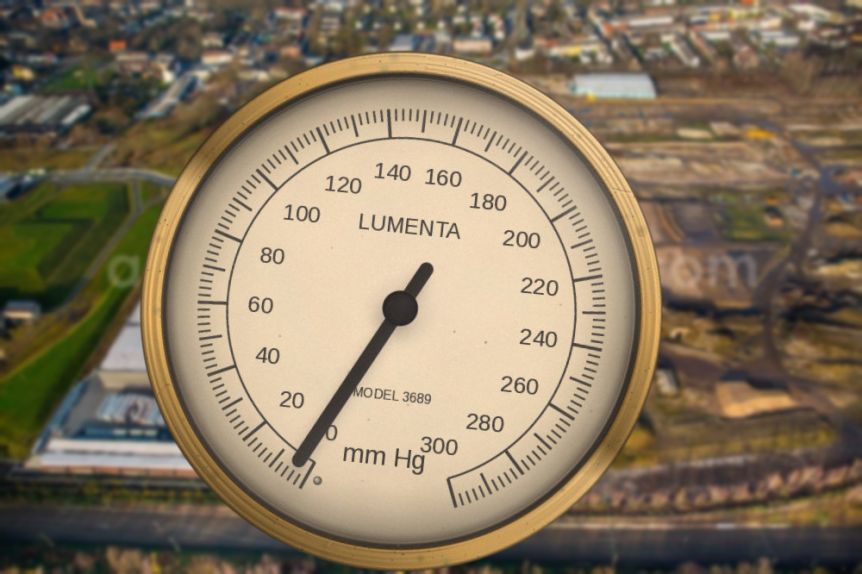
4 mmHg
